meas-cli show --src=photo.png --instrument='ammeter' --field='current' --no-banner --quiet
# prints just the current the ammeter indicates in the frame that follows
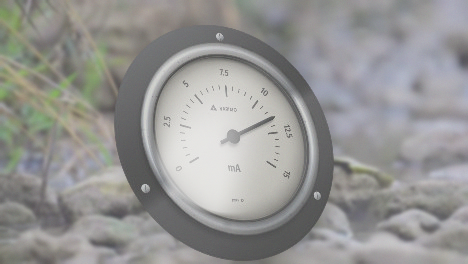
11.5 mA
